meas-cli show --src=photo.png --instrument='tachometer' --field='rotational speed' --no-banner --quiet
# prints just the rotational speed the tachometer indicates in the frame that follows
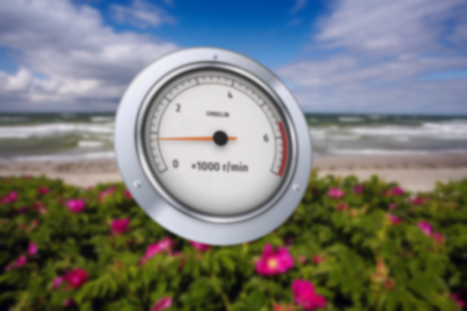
800 rpm
